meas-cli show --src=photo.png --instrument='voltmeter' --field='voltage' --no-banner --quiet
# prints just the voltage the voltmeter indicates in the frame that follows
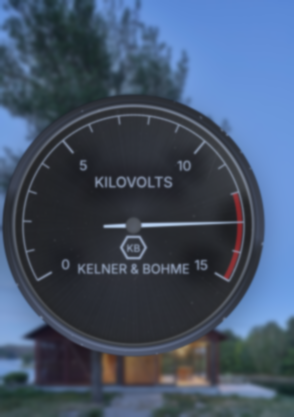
13 kV
